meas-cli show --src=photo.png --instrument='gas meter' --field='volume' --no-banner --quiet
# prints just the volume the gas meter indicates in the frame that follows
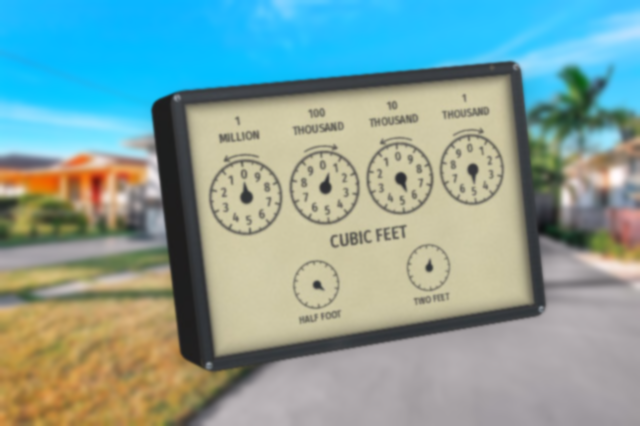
5500 ft³
